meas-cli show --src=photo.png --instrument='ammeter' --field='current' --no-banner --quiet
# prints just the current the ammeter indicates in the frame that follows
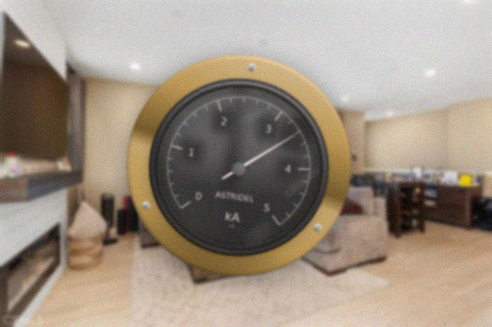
3.4 kA
